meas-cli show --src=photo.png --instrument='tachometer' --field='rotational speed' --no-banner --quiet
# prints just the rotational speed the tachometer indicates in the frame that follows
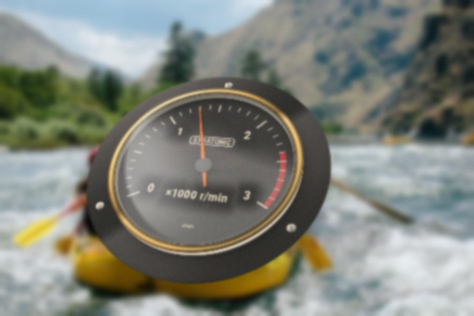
1300 rpm
